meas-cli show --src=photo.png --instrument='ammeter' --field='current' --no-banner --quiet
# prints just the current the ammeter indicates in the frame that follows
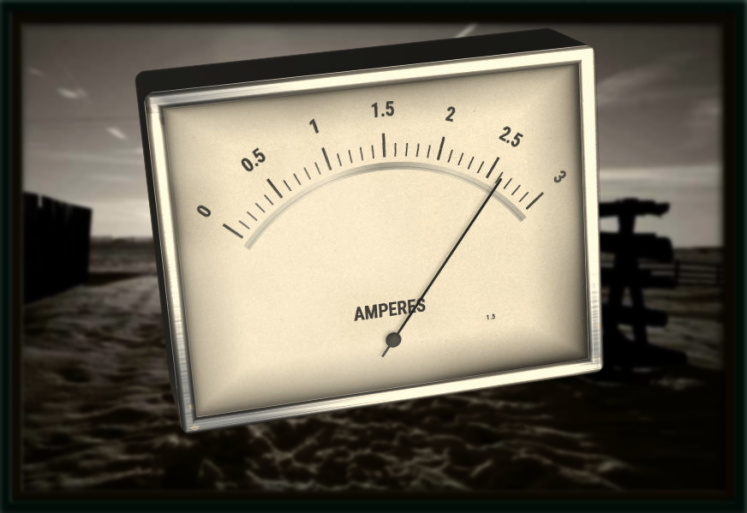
2.6 A
